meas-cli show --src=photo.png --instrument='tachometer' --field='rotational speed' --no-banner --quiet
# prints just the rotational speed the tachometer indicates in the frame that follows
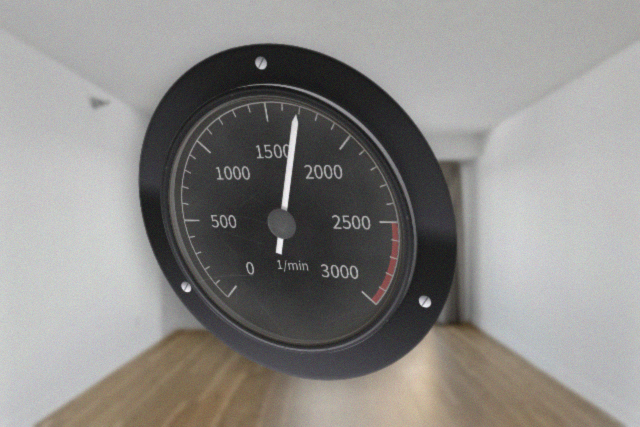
1700 rpm
